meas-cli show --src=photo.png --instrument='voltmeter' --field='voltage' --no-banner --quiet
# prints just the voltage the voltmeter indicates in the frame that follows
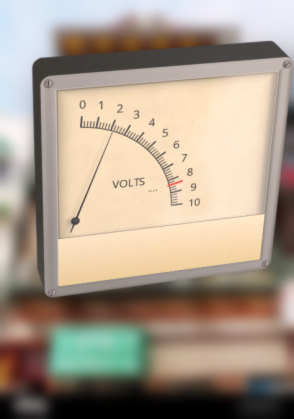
2 V
